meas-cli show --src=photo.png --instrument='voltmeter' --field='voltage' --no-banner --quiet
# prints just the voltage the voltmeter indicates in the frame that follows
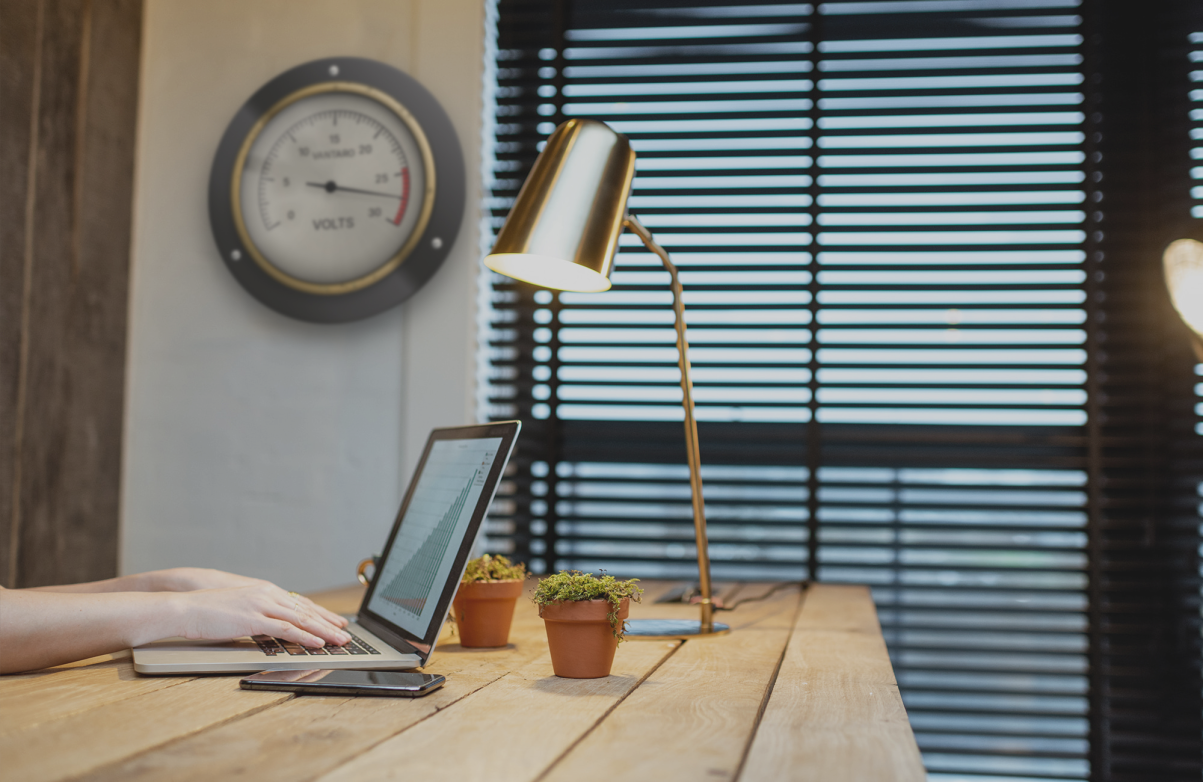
27.5 V
